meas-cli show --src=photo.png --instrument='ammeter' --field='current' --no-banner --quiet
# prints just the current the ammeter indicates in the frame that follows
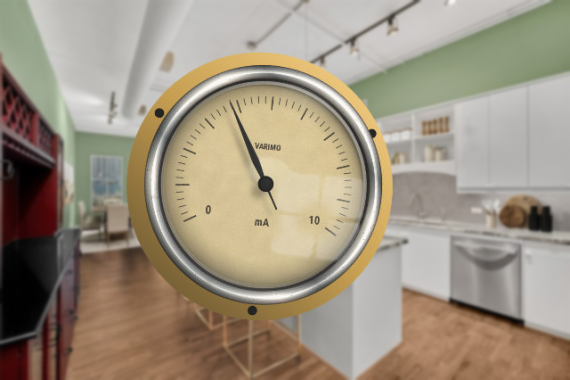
3.8 mA
